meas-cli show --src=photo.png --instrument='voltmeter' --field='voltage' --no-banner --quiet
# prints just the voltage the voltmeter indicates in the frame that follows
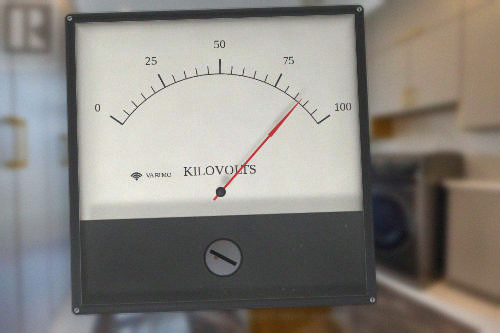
87.5 kV
